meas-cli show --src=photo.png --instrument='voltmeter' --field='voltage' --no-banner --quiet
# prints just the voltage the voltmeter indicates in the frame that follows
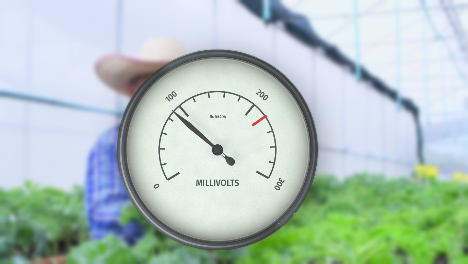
90 mV
